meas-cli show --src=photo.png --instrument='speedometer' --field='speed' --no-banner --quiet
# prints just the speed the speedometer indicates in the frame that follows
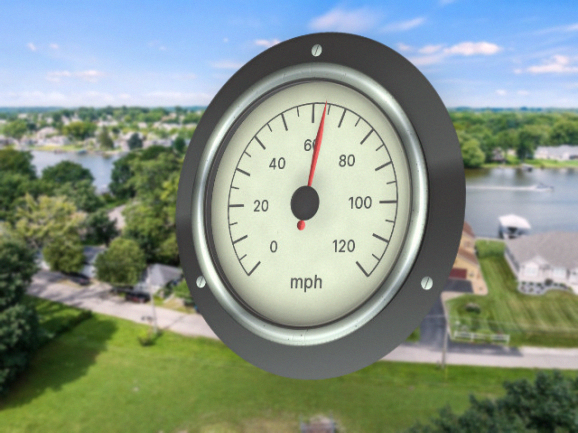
65 mph
